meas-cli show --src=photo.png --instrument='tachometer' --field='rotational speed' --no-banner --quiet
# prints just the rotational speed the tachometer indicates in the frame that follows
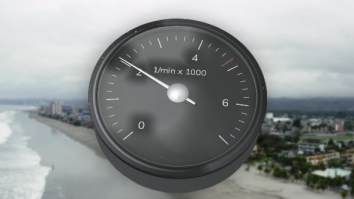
2000 rpm
